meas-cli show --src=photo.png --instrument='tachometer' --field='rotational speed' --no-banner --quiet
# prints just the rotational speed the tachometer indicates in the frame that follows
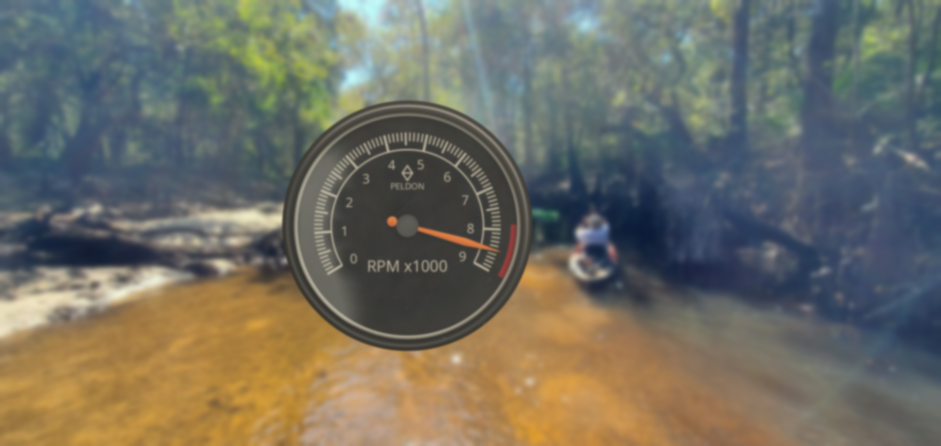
8500 rpm
